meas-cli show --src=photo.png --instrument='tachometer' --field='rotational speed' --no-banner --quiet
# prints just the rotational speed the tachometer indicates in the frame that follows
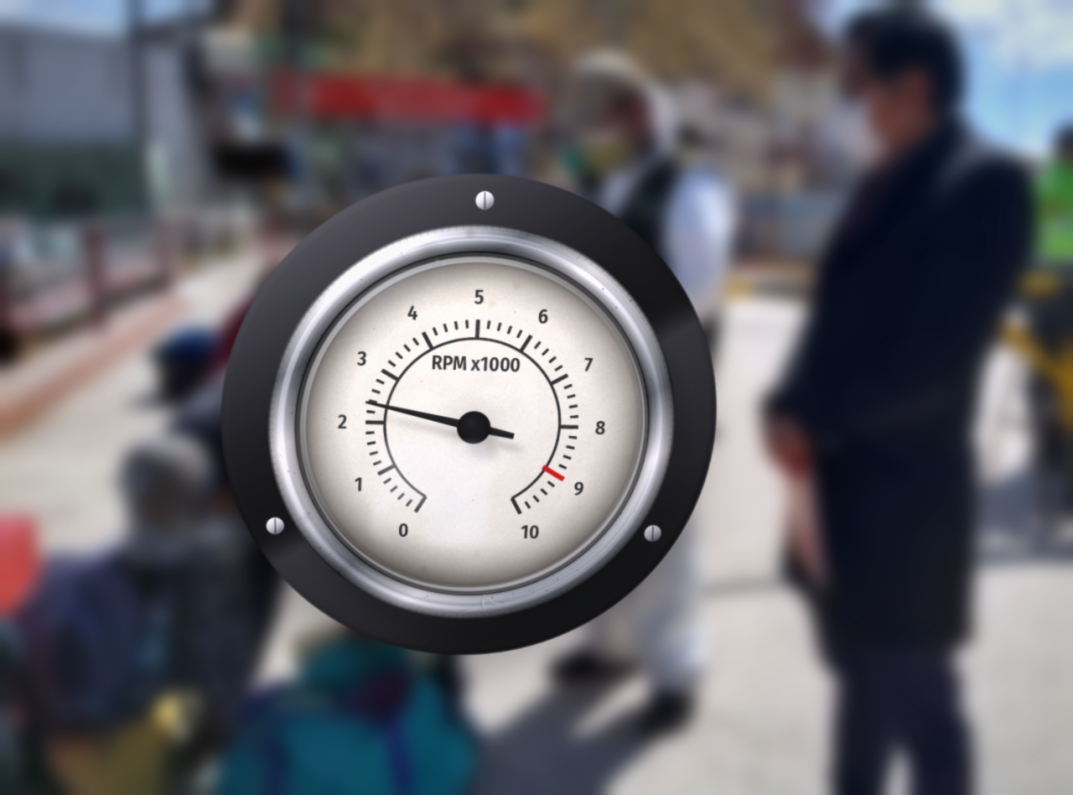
2400 rpm
